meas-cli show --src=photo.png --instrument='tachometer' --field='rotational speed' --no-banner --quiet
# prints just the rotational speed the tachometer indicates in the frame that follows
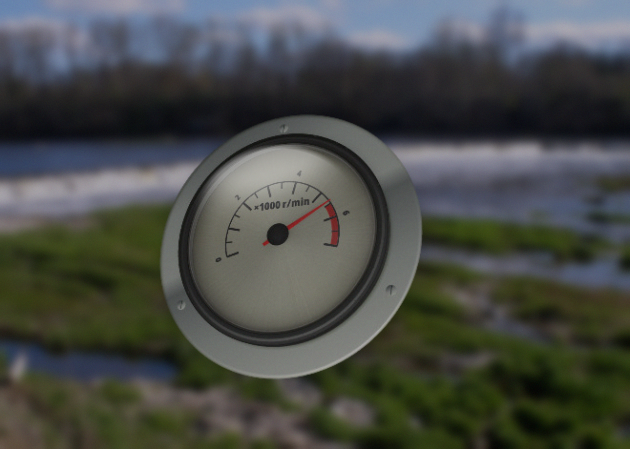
5500 rpm
